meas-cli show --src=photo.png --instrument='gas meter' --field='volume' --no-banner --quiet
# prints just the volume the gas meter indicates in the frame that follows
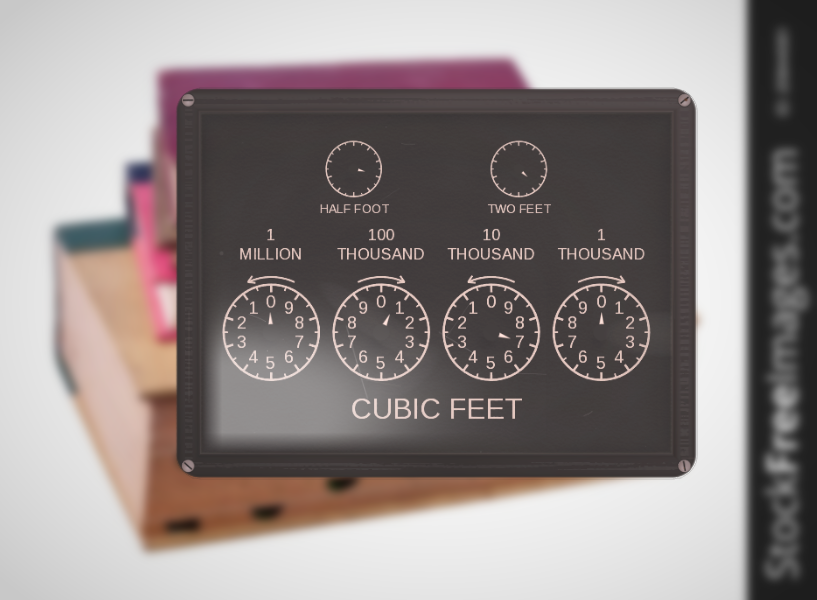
7000 ft³
